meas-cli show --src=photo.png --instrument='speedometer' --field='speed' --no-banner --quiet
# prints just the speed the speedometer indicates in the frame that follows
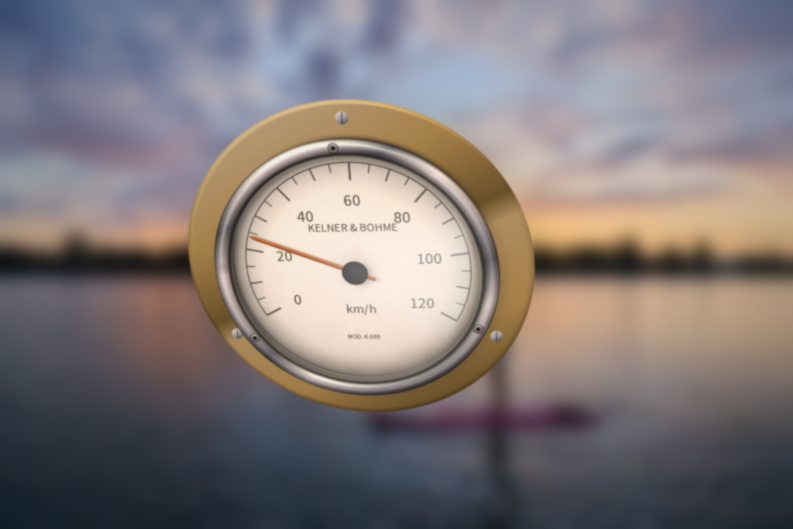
25 km/h
